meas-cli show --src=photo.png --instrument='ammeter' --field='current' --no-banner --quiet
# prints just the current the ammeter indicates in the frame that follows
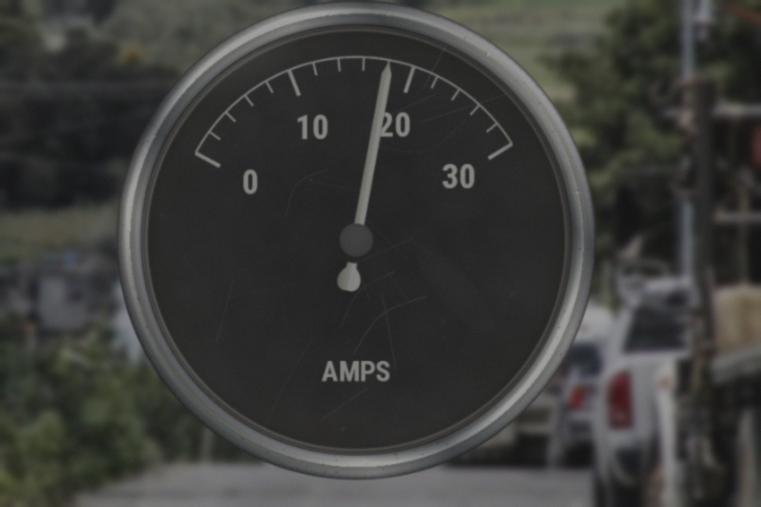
18 A
